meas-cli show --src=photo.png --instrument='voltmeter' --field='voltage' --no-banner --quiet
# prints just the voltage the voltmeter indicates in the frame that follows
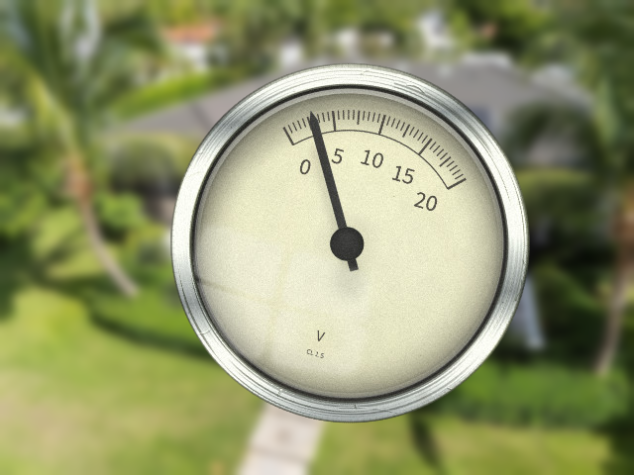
3 V
